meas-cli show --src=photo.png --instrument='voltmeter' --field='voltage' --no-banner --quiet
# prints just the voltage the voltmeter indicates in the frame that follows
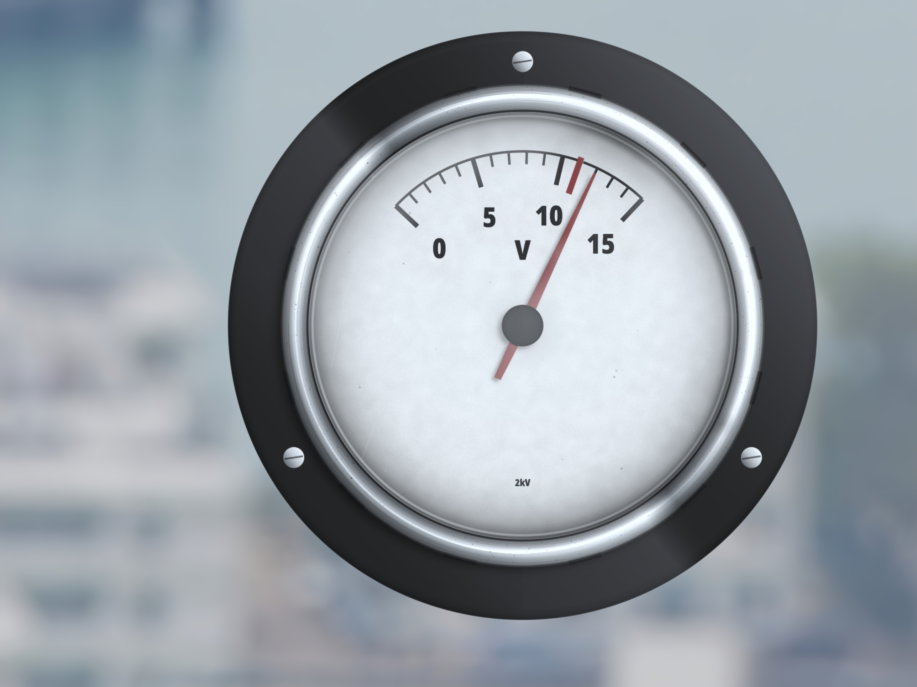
12 V
